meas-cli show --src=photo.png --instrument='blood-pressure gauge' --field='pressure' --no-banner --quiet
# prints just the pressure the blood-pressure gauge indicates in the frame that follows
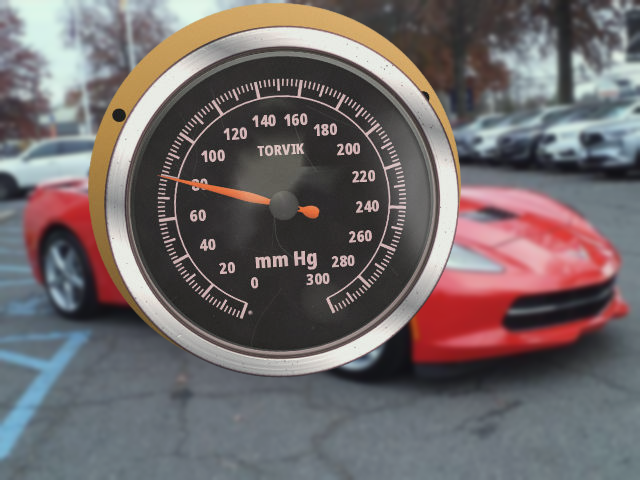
80 mmHg
